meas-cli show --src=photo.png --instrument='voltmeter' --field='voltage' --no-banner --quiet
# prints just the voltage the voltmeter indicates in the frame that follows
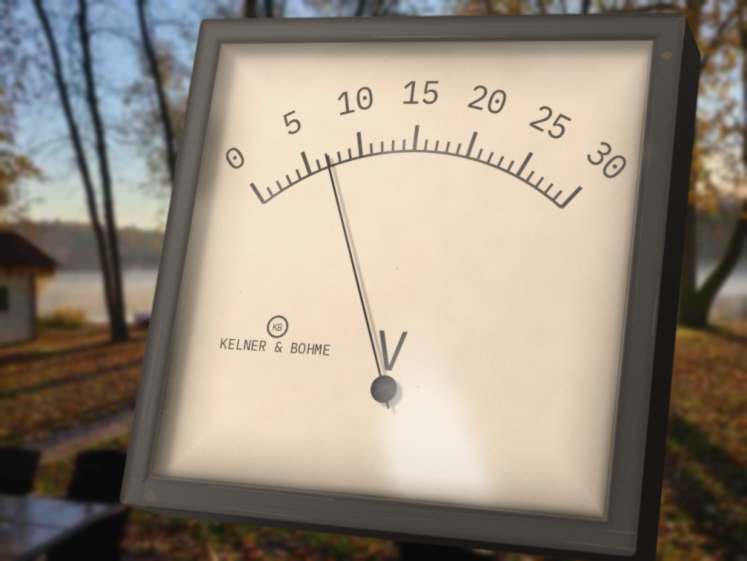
7 V
